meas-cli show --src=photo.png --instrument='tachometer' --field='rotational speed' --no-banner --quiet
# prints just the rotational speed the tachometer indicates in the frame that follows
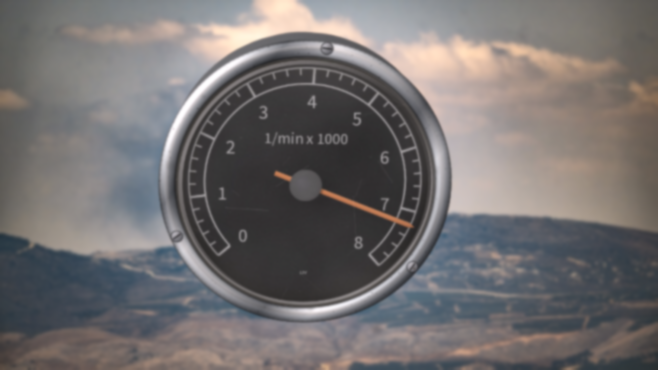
7200 rpm
